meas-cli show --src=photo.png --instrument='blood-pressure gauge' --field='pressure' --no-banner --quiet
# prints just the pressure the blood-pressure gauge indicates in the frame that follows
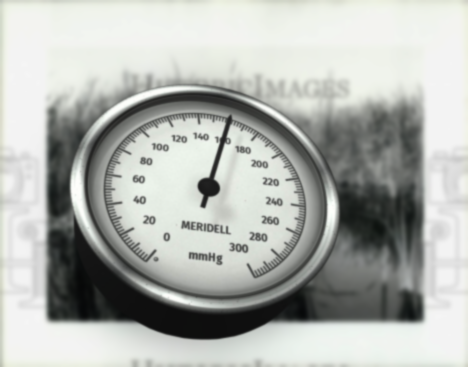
160 mmHg
